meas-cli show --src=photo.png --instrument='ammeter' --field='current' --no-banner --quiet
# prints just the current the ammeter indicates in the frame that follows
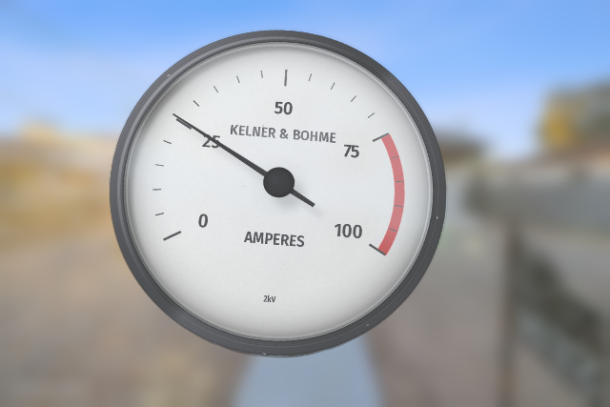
25 A
